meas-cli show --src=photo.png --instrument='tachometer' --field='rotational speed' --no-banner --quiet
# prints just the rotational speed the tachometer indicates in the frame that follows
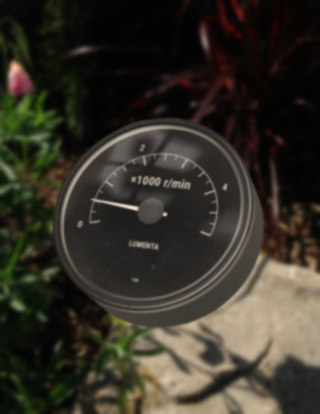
500 rpm
